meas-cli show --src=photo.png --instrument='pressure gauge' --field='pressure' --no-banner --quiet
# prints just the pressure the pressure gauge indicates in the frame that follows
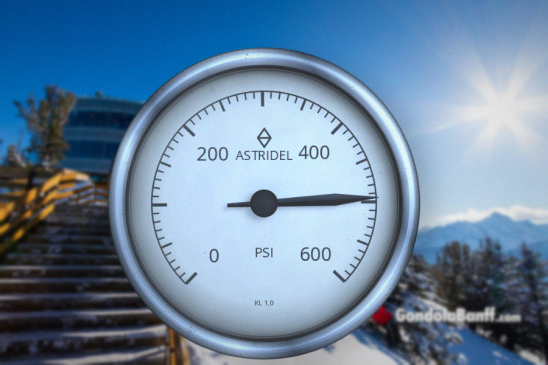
495 psi
